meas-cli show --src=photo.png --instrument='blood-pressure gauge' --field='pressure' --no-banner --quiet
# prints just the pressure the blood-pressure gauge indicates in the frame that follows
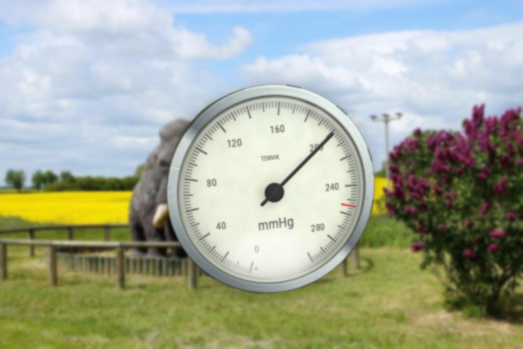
200 mmHg
